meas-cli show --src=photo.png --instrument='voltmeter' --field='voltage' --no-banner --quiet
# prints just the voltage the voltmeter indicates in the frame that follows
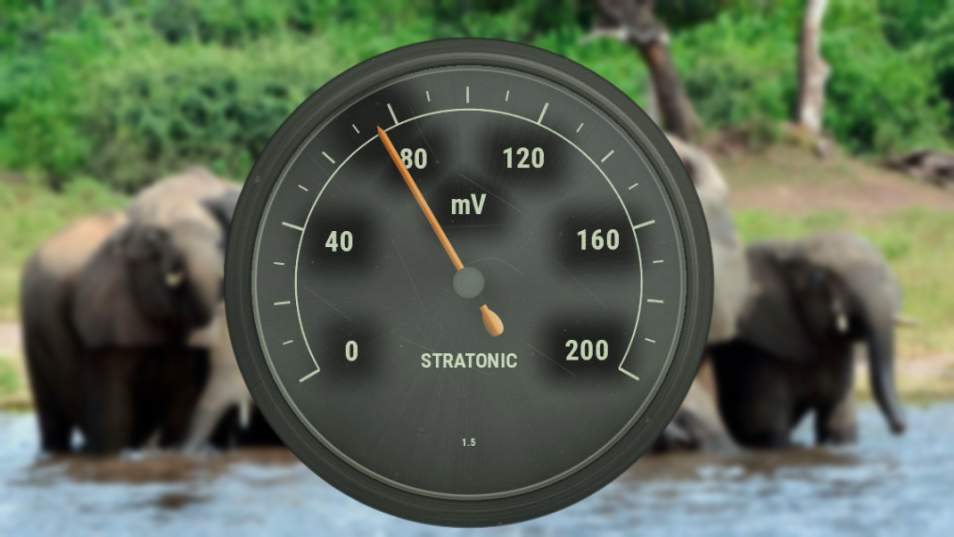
75 mV
